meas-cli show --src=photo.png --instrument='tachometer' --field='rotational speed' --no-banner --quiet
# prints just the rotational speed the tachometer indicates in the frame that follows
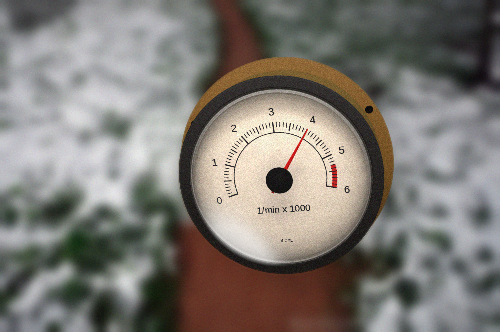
4000 rpm
